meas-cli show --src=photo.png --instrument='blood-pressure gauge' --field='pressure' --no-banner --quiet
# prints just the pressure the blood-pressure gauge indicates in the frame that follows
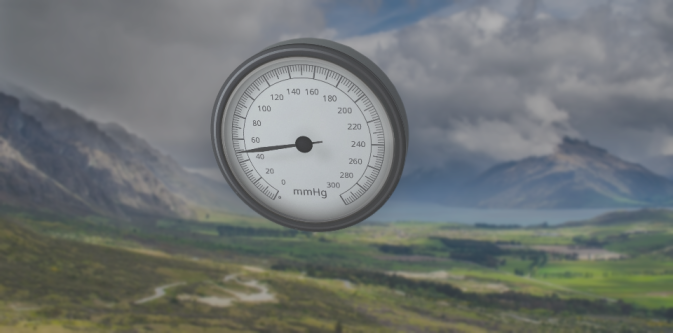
50 mmHg
